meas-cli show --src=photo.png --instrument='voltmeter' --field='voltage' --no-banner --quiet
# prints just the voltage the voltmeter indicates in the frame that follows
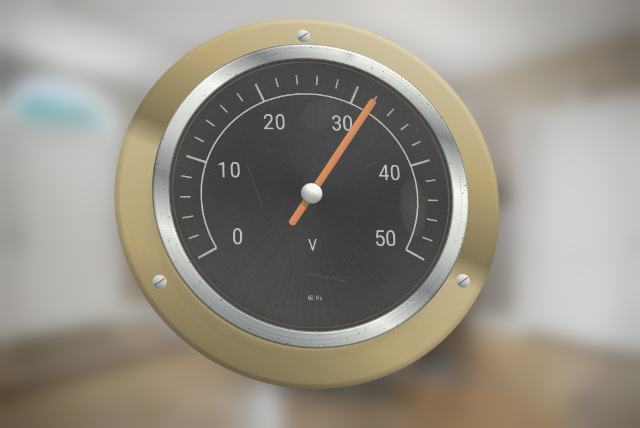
32 V
